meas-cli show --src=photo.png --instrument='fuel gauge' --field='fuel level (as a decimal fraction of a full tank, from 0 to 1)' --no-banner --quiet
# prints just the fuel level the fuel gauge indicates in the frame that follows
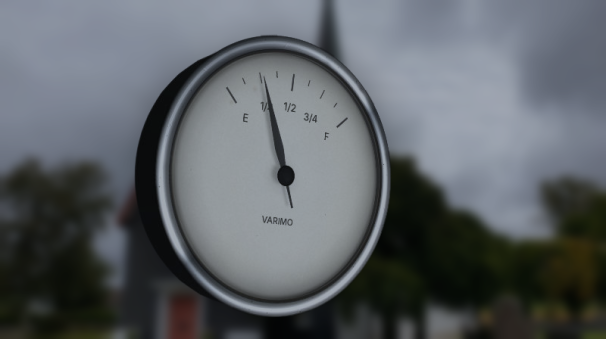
0.25
